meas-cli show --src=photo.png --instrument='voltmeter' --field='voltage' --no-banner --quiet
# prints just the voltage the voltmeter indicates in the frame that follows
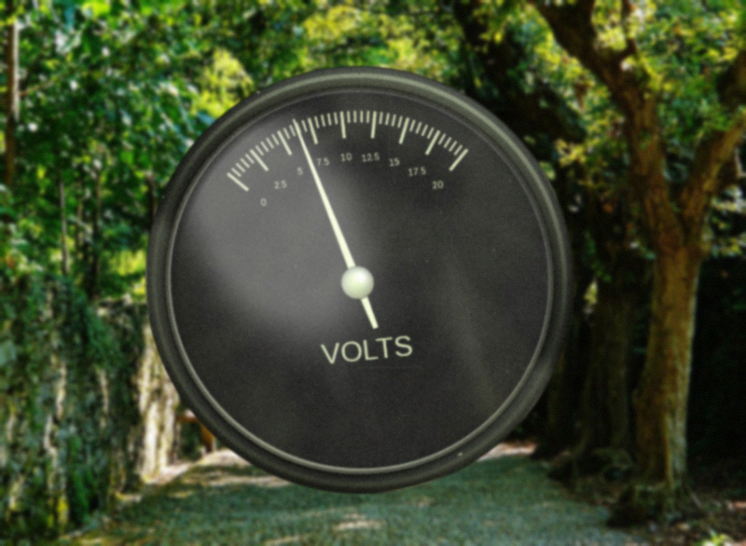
6.5 V
